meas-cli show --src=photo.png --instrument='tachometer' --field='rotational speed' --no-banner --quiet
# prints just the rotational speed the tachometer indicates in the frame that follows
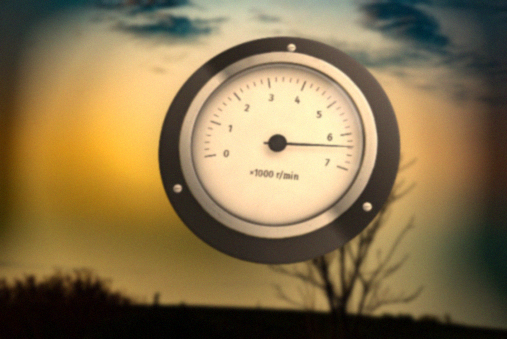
6400 rpm
